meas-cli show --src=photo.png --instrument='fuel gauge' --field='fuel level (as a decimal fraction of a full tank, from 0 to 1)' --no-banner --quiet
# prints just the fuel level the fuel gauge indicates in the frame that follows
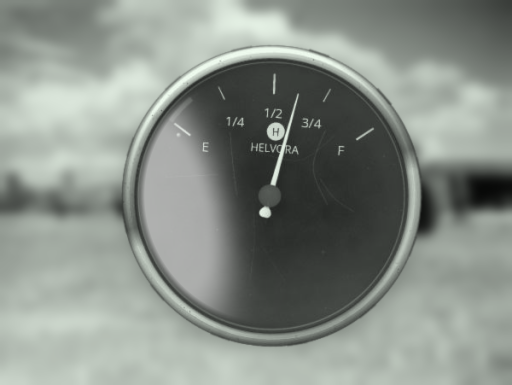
0.625
